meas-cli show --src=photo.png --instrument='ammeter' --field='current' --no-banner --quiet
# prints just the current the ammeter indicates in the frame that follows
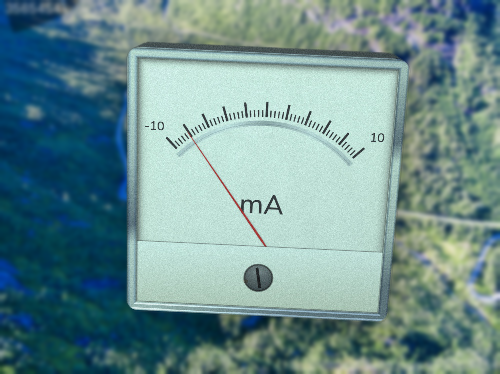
-8 mA
